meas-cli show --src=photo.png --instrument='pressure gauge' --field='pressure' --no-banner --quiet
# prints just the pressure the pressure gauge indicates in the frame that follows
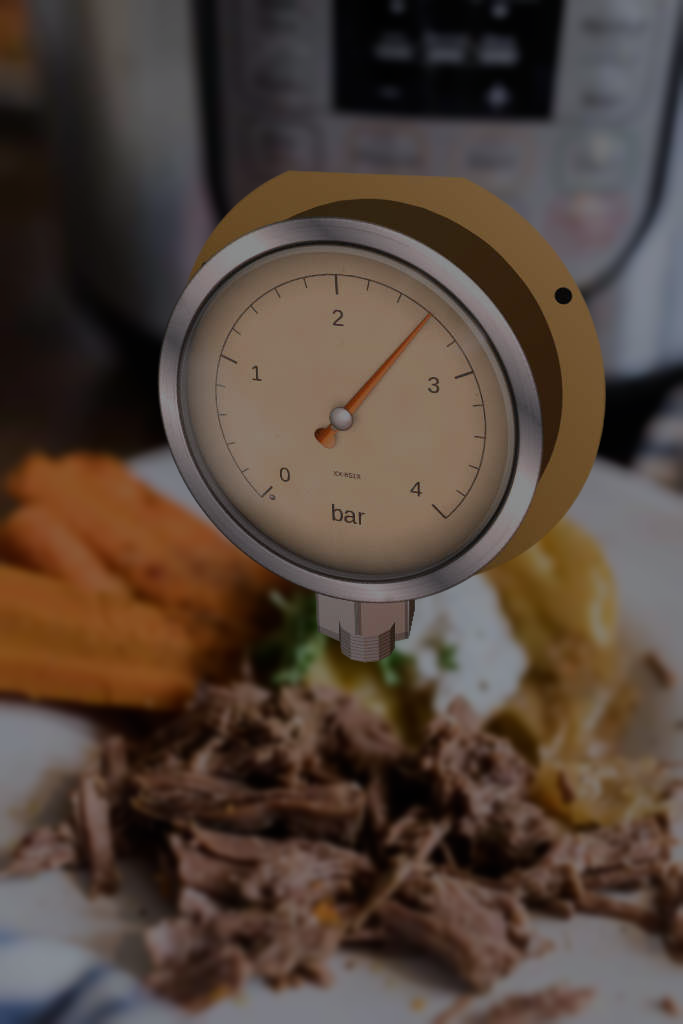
2.6 bar
